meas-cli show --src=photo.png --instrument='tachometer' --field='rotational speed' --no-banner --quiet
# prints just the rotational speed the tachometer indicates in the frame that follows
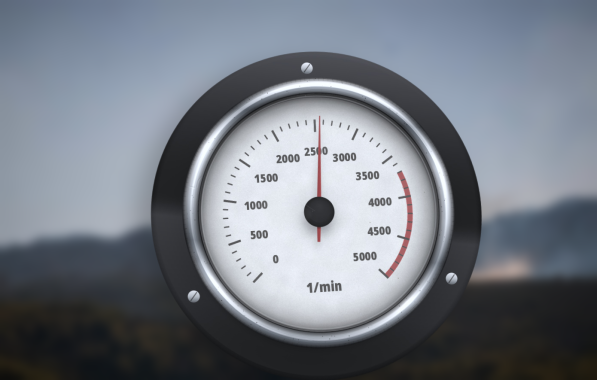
2550 rpm
